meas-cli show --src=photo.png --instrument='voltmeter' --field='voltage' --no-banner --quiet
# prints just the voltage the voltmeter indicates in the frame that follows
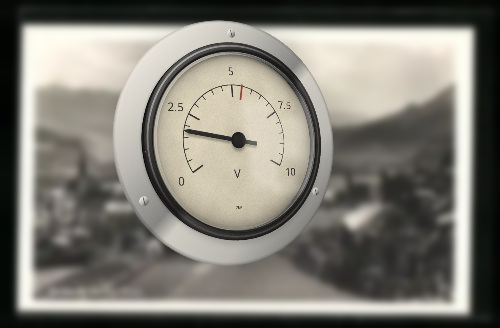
1.75 V
